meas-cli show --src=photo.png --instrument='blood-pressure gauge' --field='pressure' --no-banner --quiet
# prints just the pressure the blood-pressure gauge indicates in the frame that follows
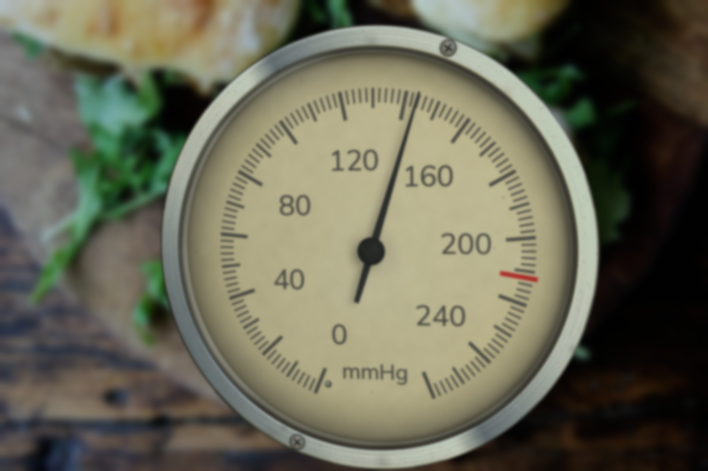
144 mmHg
